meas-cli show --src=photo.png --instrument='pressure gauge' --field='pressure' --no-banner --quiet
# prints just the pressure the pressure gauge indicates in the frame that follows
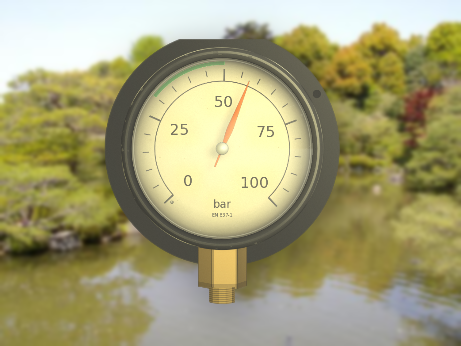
57.5 bar
